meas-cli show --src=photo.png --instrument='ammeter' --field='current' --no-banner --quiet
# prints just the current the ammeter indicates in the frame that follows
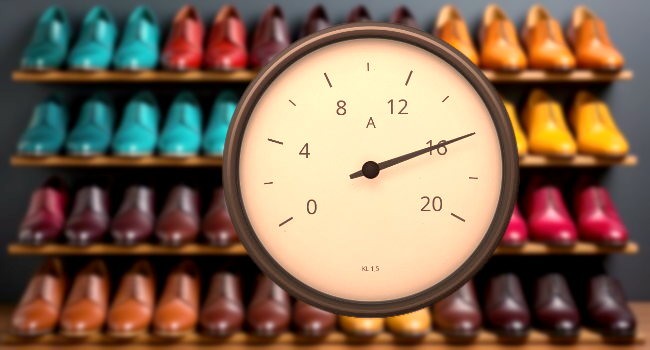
16 A
